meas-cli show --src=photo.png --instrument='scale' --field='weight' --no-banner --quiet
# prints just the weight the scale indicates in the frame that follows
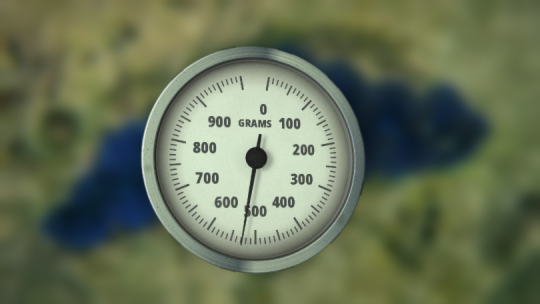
530 g
